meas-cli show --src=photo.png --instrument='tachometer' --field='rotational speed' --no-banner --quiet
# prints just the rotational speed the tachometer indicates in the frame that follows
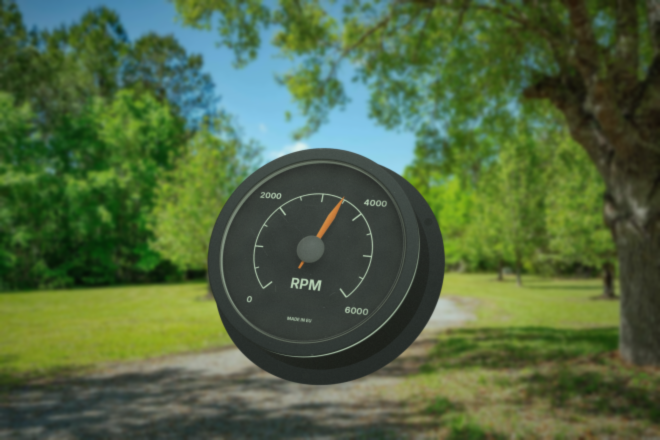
3500 rpm
